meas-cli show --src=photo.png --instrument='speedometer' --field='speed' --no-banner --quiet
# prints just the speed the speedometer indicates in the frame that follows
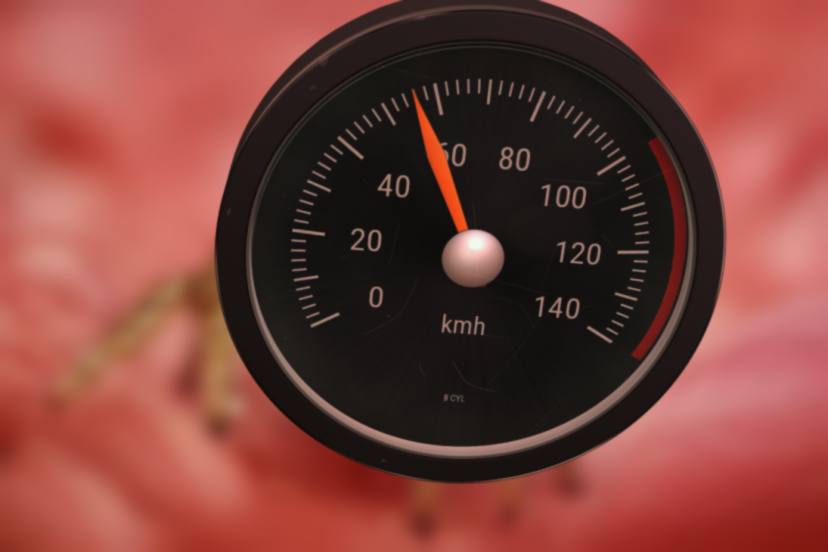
56 km/h
